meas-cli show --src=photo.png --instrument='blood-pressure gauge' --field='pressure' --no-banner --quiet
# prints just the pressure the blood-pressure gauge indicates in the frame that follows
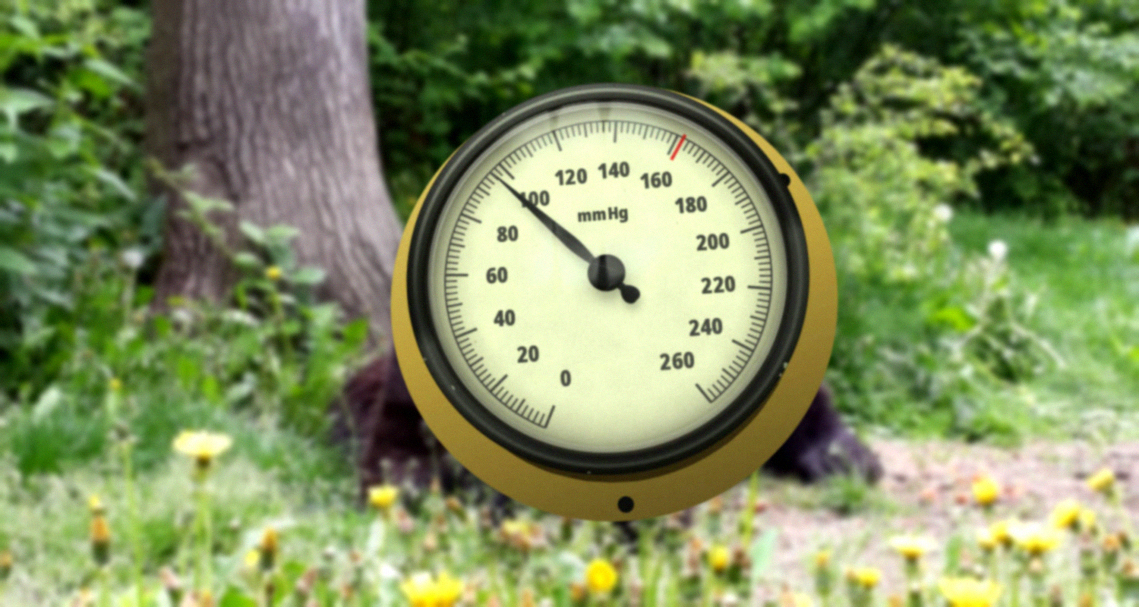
96 mmHg
